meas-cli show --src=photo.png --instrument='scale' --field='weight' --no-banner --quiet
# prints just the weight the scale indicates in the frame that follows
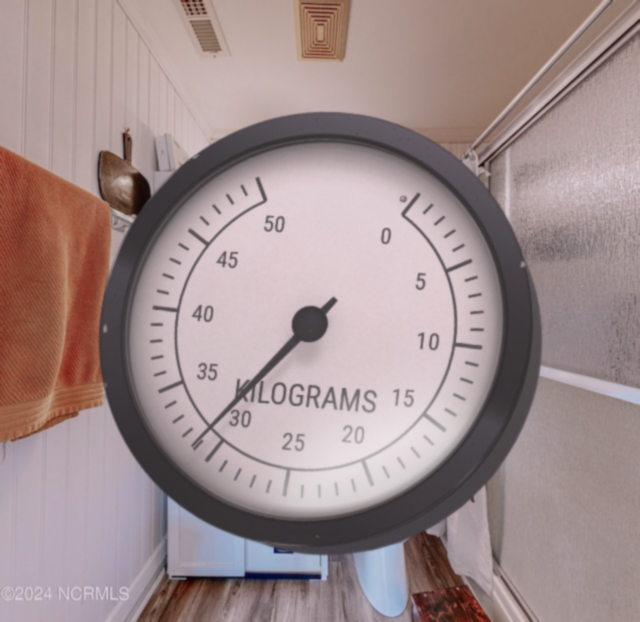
31 kg
